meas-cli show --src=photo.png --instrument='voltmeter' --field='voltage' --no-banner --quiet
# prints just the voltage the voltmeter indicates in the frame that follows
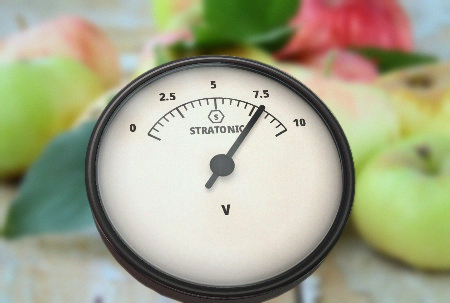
8 V
